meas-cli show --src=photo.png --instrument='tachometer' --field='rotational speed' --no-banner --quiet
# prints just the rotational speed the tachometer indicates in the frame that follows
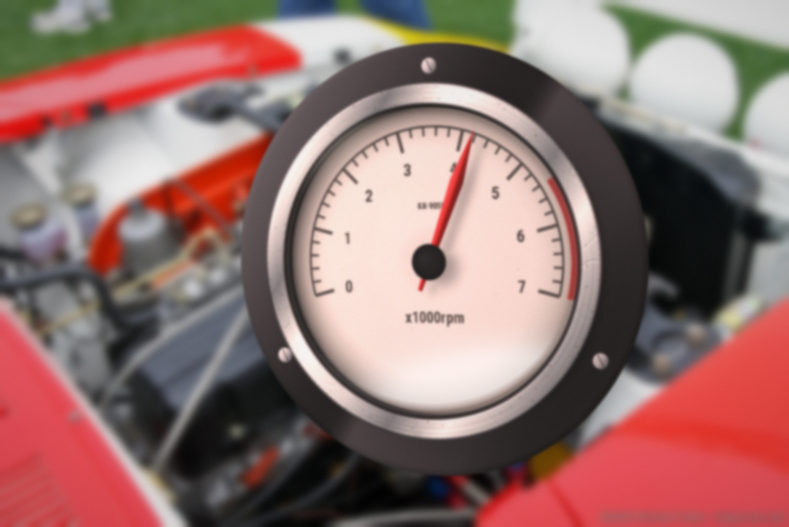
4200 rpm
